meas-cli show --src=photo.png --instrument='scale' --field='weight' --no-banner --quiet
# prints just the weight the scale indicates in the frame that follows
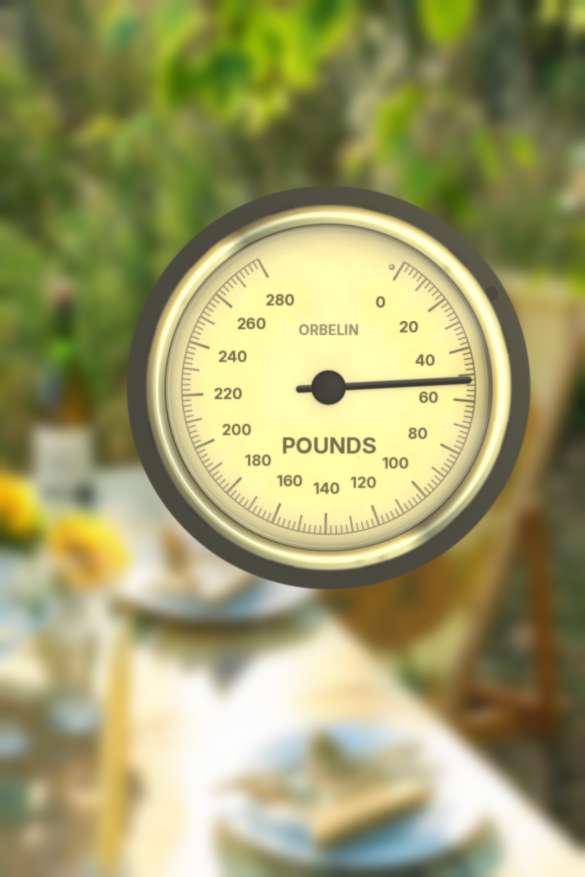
52 lb
